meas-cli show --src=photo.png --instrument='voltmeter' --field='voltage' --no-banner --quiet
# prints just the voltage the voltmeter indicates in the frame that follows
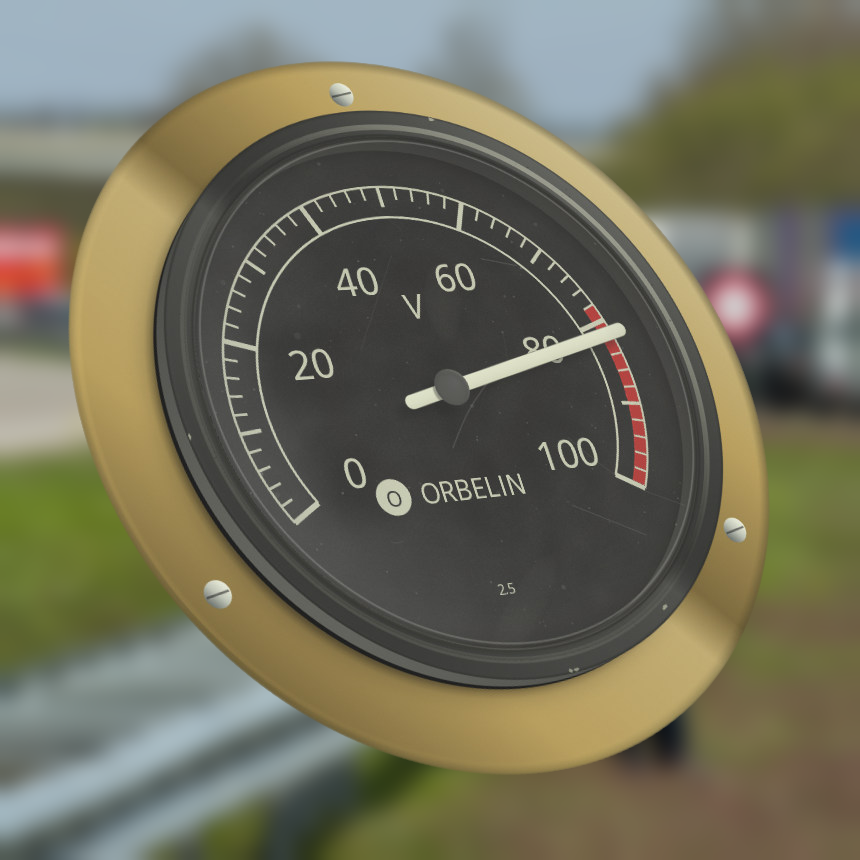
82 V
